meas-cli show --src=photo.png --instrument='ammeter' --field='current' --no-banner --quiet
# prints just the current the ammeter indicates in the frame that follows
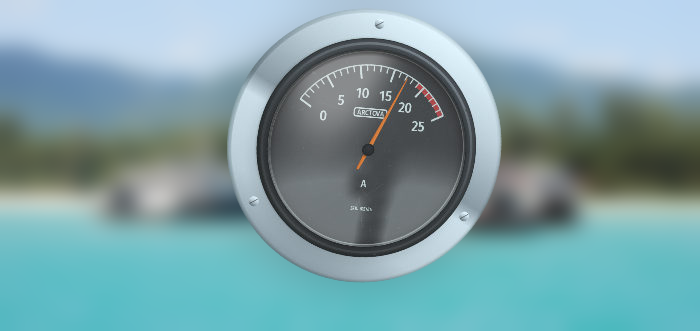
17 A
